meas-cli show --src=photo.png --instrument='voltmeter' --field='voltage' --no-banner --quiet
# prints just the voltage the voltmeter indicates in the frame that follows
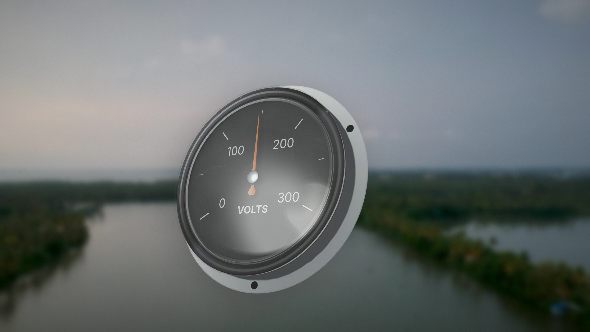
150 V
